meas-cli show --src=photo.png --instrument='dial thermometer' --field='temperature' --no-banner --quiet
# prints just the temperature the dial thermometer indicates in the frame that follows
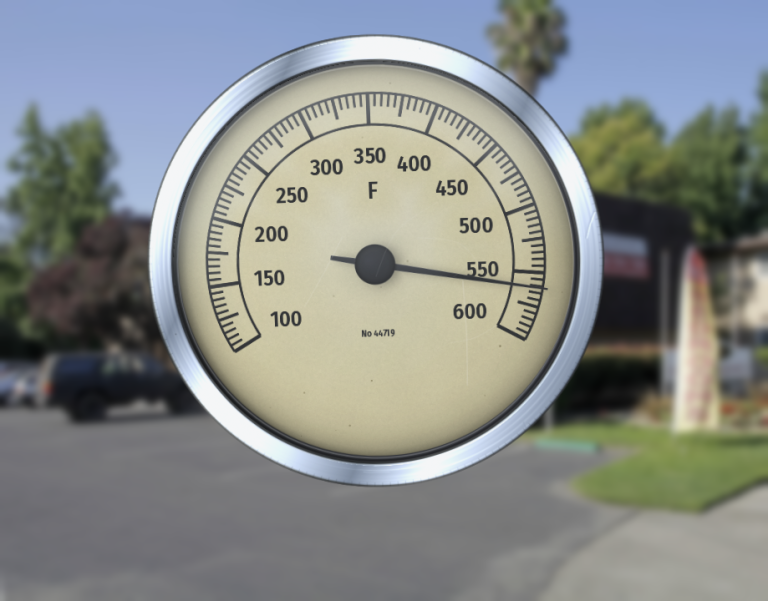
560 °F
